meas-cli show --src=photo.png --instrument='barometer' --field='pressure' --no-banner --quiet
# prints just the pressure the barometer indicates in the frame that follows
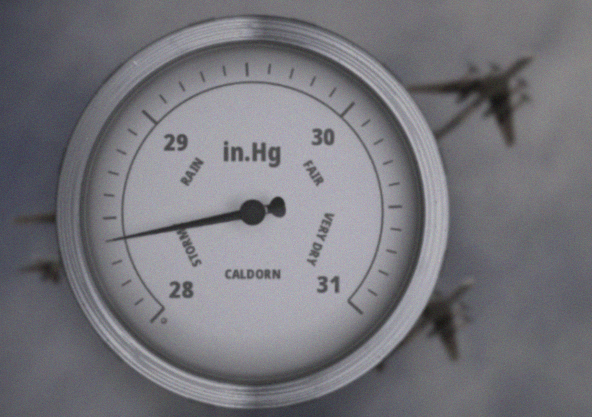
28.4 inHg
